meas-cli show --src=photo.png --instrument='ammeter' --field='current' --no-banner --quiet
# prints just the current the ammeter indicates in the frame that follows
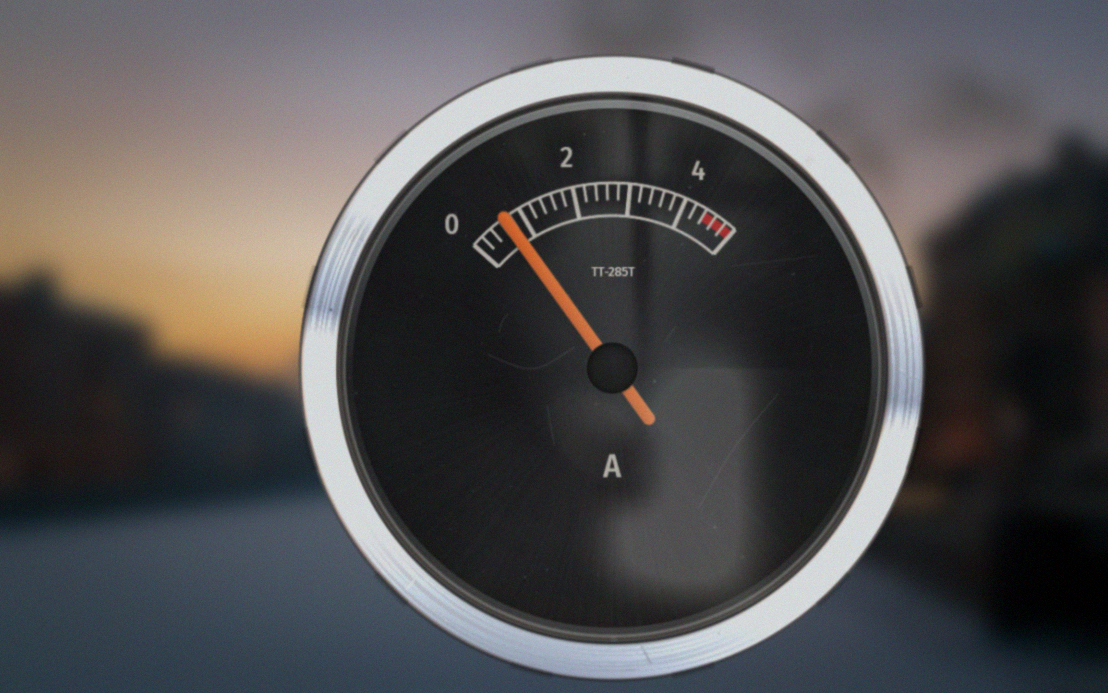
0.7 A
